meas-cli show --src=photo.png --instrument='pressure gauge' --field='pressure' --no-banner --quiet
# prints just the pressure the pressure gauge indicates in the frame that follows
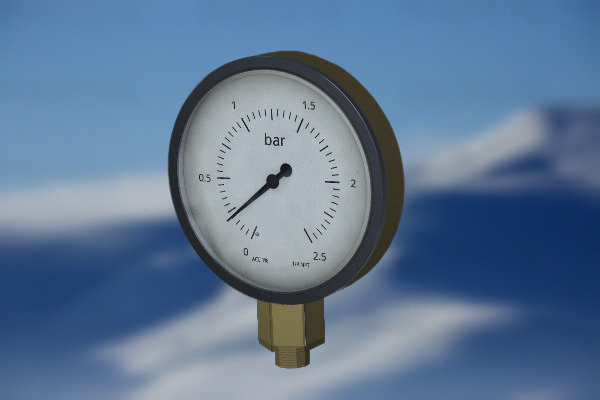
0.2 bar
